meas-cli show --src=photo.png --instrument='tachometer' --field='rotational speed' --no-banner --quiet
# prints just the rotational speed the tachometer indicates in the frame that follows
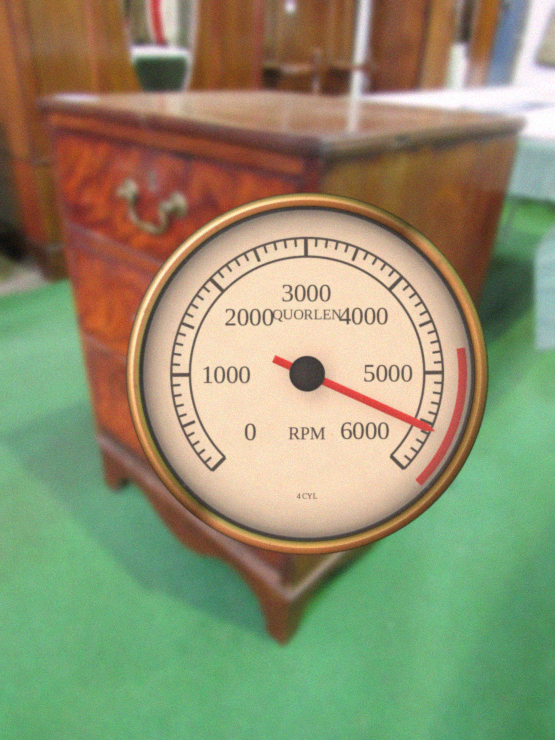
5550 rpm
